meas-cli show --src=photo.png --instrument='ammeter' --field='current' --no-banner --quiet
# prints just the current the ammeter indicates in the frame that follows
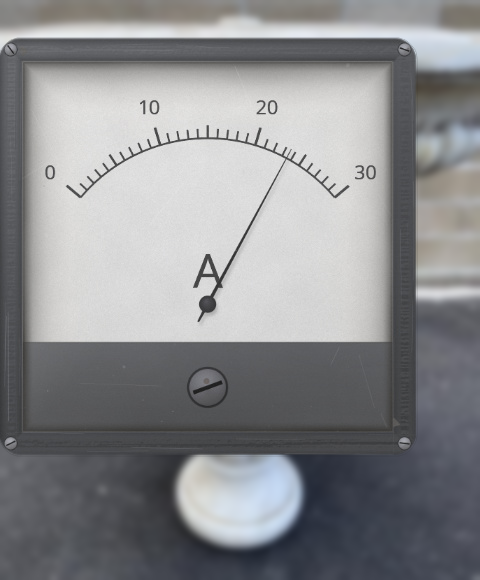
23.5 A
